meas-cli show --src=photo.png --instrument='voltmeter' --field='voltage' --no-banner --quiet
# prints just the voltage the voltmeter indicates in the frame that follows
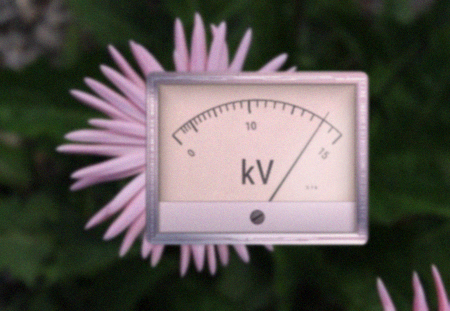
14 kV
